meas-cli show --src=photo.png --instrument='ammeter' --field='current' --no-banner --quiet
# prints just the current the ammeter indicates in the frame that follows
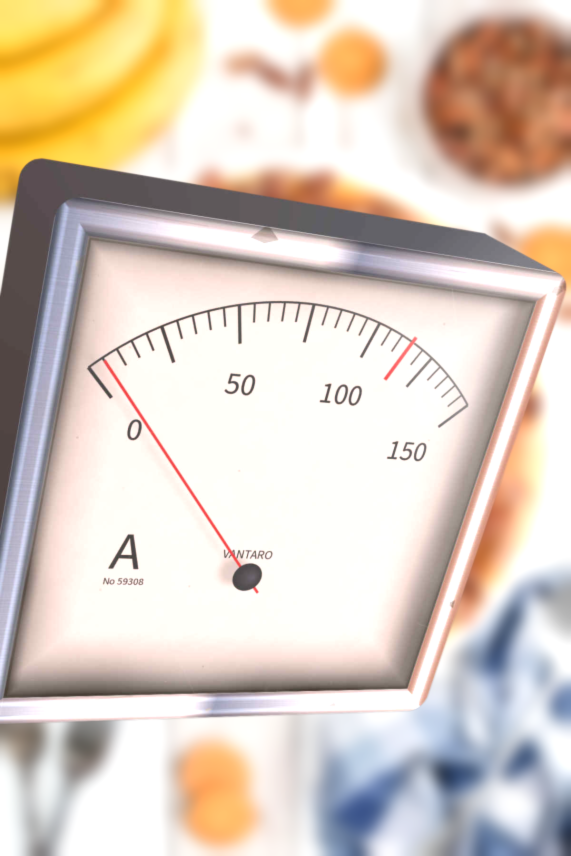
5 A
